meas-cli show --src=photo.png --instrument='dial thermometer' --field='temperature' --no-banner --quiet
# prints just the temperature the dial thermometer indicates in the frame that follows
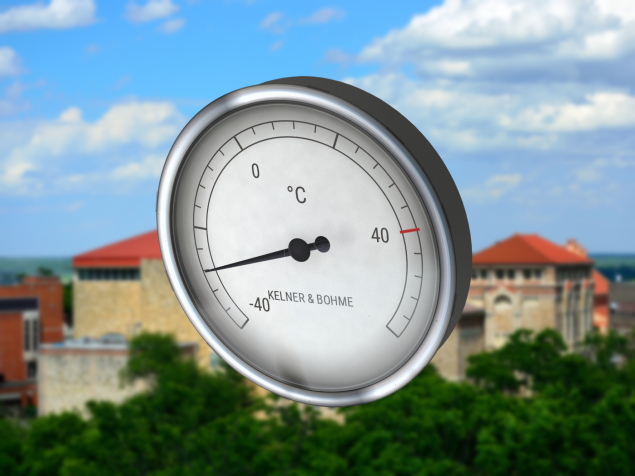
-28 °C
